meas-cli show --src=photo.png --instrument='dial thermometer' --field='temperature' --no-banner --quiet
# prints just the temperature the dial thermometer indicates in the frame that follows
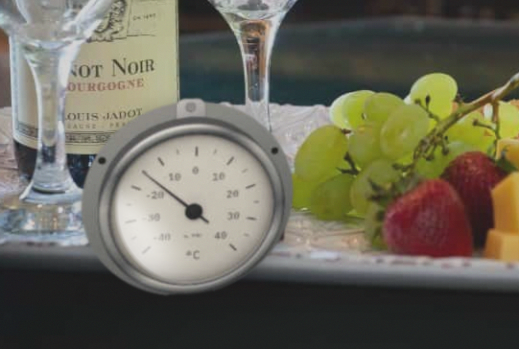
-15 °C
